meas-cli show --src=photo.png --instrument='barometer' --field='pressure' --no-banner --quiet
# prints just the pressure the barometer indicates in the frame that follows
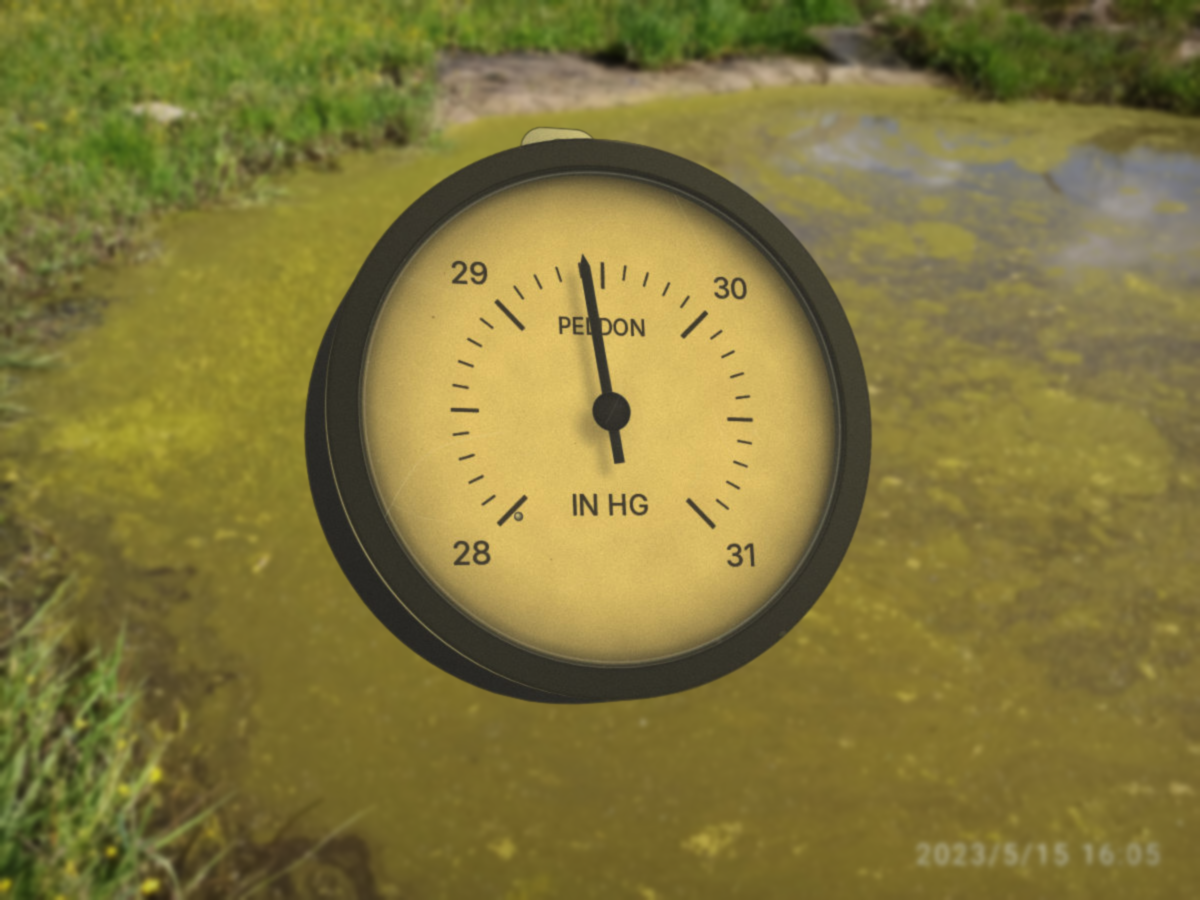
29.4 inHg
